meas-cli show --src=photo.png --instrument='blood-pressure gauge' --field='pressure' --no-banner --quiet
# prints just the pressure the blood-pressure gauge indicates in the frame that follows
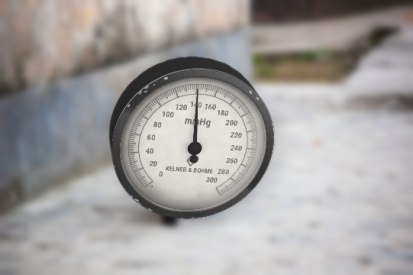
140 mmHg
